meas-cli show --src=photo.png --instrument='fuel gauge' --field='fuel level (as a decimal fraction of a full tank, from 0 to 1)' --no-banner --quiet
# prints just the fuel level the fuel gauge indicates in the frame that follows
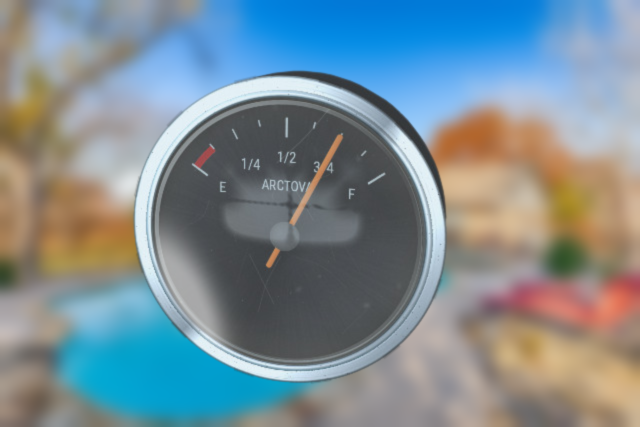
0.75
